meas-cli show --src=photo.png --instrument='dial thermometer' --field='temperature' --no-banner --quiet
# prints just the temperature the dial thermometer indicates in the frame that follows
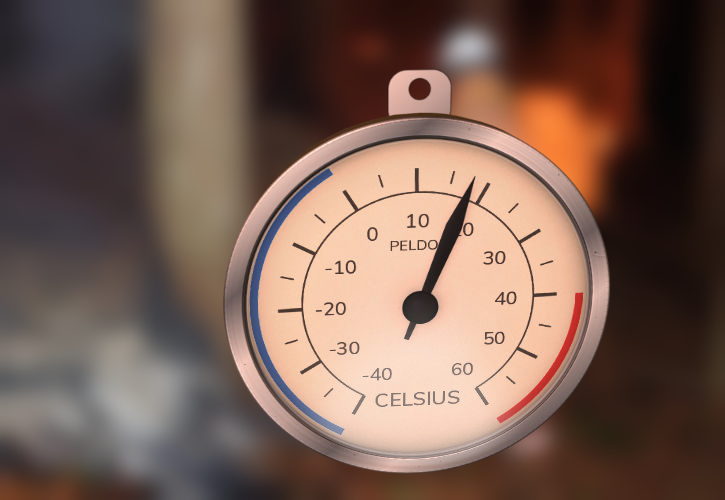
17.5 °C
